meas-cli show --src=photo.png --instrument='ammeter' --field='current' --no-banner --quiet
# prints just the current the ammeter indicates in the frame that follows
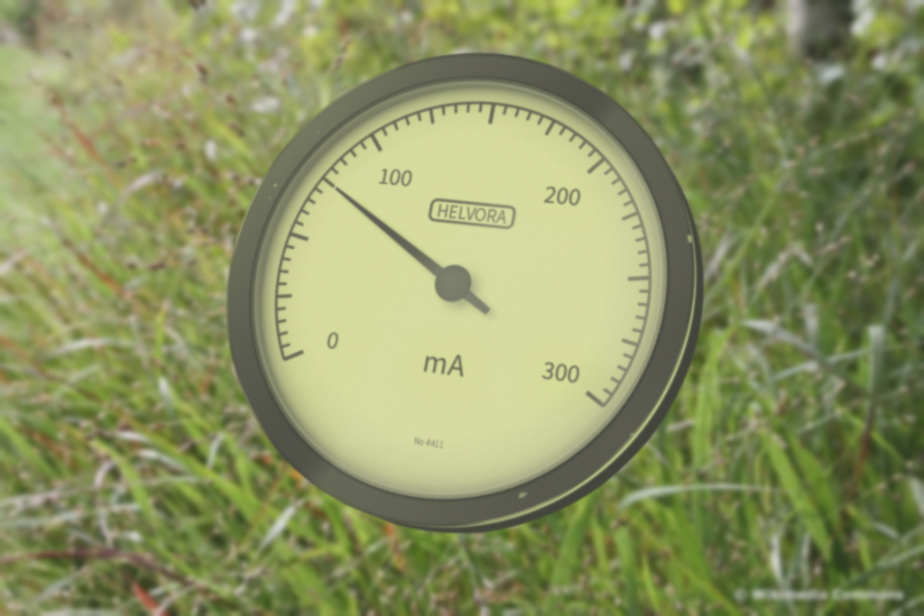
75 mA
